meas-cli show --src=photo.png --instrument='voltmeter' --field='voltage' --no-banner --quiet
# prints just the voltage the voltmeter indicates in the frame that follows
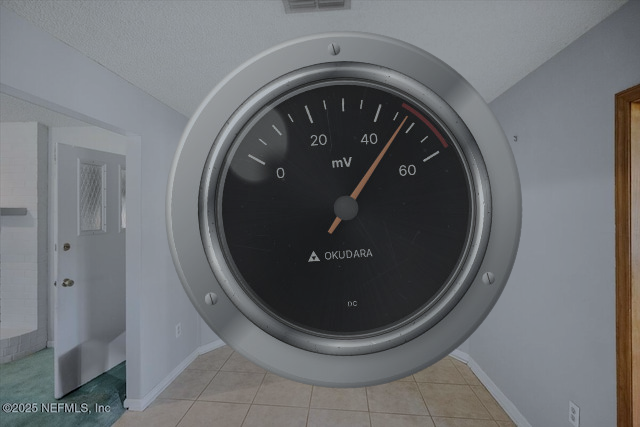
47.5 mV
